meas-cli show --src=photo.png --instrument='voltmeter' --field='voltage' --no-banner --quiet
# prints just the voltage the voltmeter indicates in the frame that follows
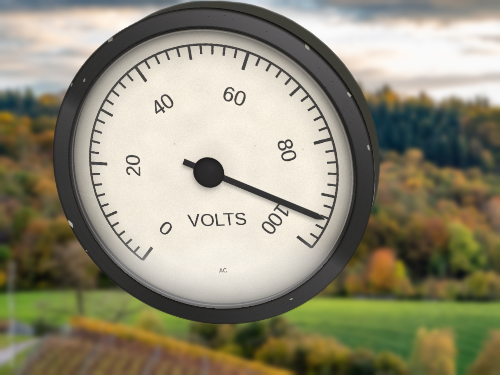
94 V
